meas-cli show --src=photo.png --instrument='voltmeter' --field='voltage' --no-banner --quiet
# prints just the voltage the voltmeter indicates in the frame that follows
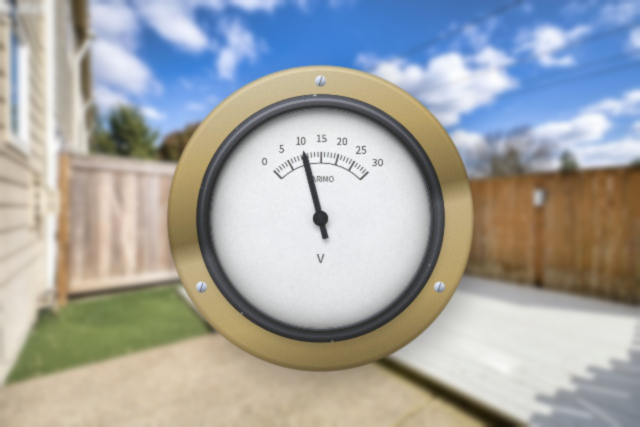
10 V
